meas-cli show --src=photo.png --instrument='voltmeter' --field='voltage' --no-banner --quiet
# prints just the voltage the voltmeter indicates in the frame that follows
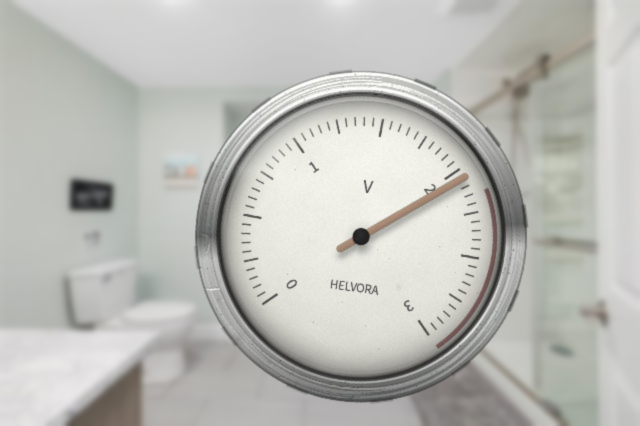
2.05 V
